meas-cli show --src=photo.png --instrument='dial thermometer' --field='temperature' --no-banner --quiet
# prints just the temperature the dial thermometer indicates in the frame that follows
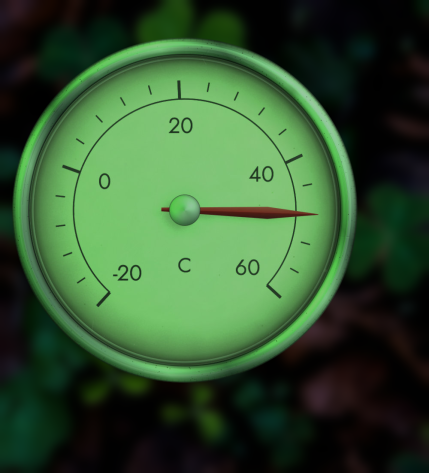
48 °C
